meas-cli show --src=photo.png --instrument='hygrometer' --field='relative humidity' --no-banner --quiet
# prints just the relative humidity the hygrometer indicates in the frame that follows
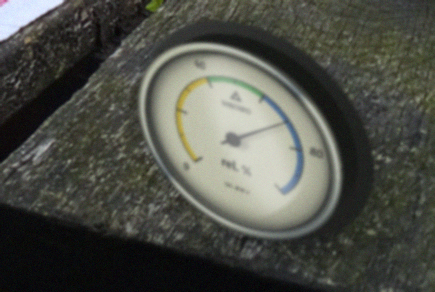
70 %
